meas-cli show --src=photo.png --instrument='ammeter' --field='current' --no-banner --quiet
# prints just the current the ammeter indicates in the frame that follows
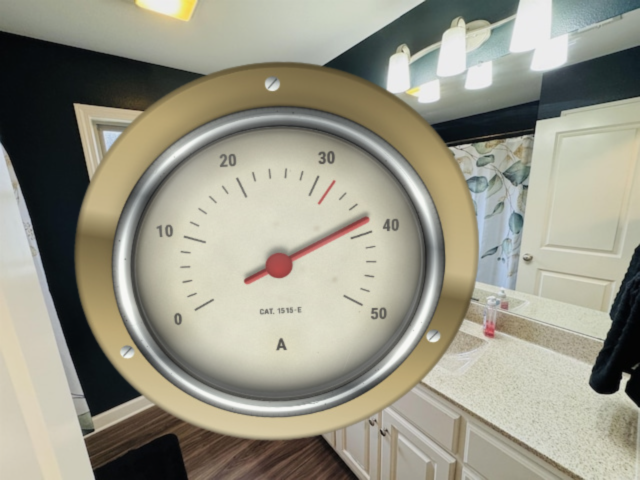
38 A
